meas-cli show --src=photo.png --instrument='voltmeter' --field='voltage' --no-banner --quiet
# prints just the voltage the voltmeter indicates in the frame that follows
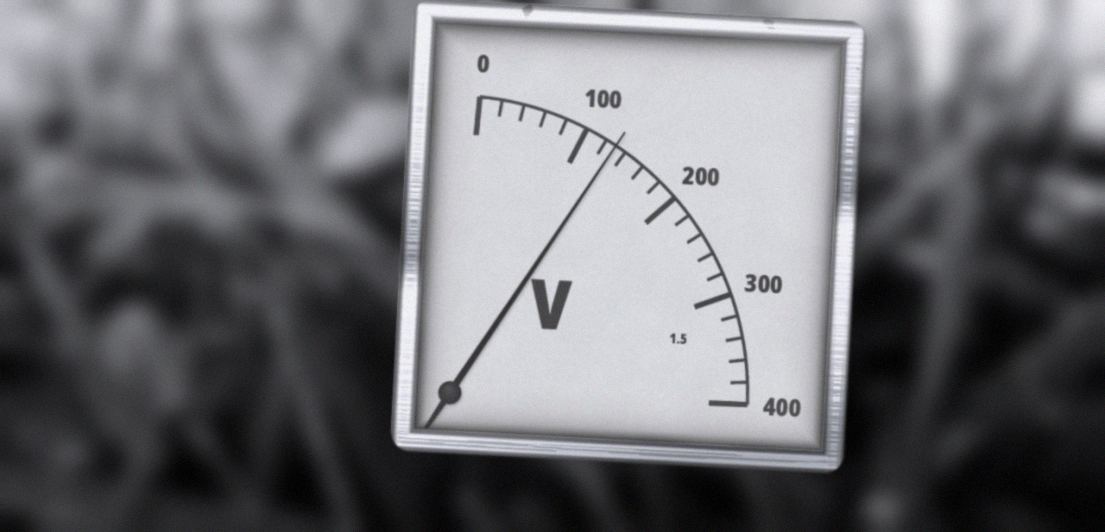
130 V
